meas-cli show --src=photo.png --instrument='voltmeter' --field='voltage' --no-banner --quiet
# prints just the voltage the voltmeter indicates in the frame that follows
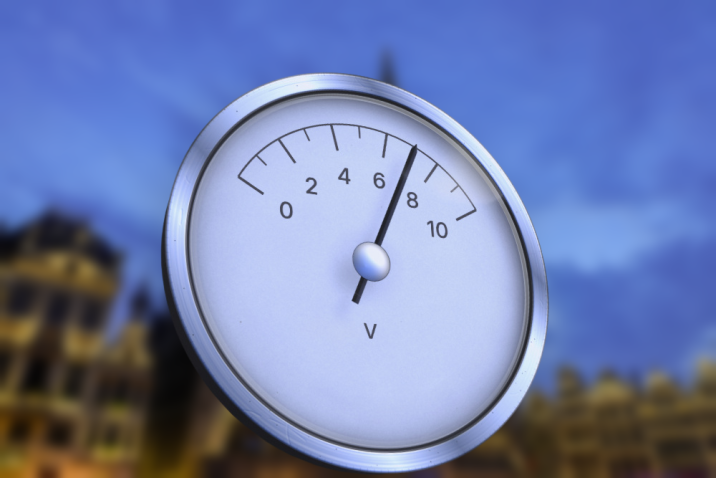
7 V
